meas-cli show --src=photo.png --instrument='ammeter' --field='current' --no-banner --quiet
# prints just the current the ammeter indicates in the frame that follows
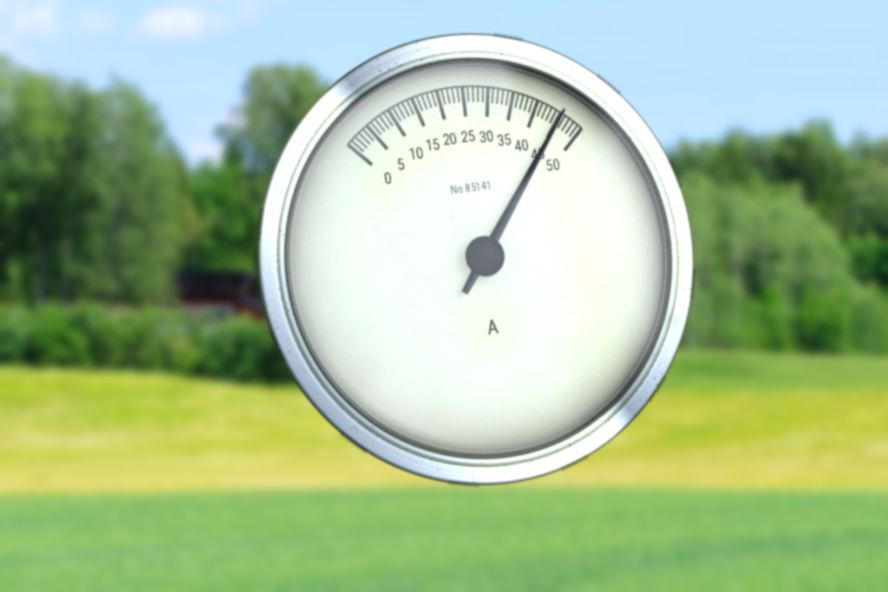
45 A
